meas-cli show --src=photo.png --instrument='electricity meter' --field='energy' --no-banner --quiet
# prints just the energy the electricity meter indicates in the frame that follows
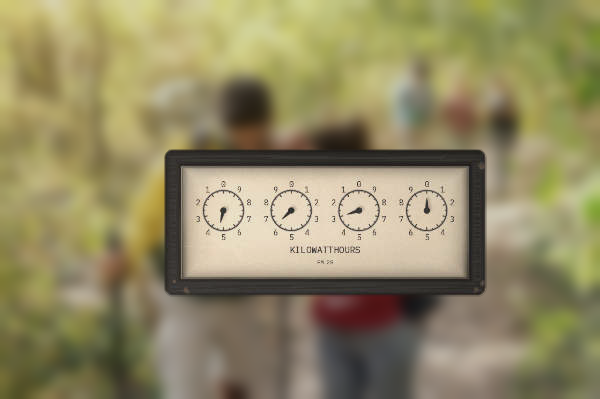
4630 kWh
